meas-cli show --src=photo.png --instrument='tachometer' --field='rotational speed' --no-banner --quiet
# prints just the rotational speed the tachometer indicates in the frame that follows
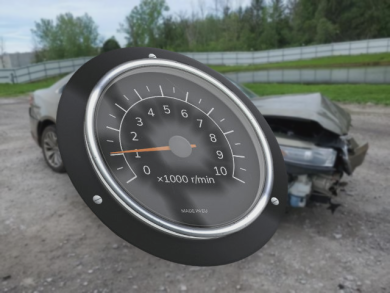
1000 rpm
